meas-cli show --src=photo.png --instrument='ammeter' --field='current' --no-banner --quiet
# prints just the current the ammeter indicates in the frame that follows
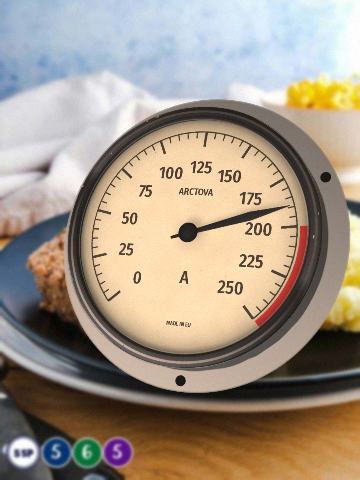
190 A
